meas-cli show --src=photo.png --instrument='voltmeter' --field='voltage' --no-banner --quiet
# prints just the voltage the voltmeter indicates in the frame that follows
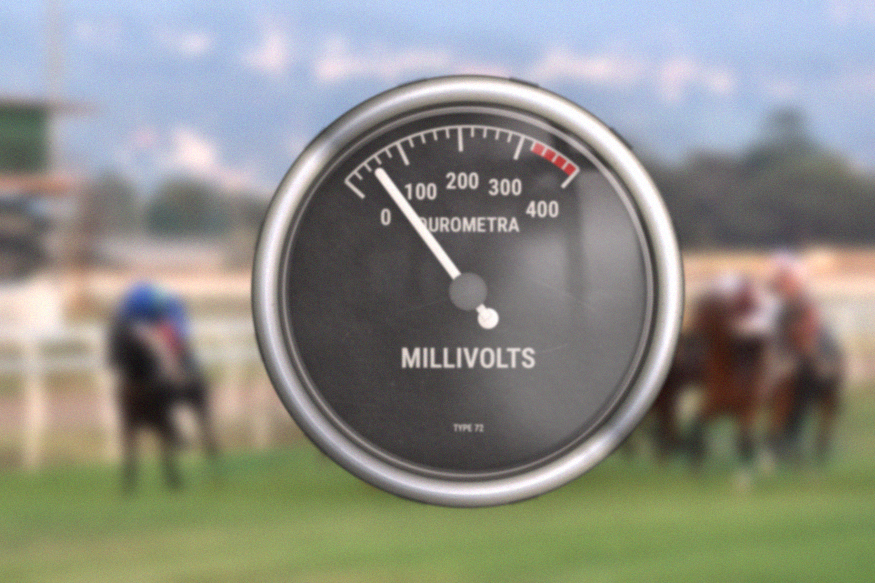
50 mV
